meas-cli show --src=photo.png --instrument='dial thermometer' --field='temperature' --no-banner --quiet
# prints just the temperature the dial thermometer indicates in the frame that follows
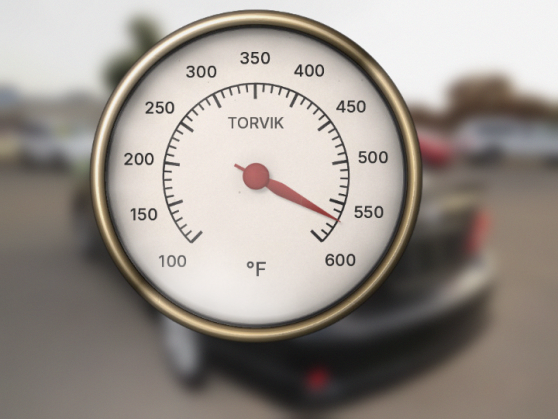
570 °F
